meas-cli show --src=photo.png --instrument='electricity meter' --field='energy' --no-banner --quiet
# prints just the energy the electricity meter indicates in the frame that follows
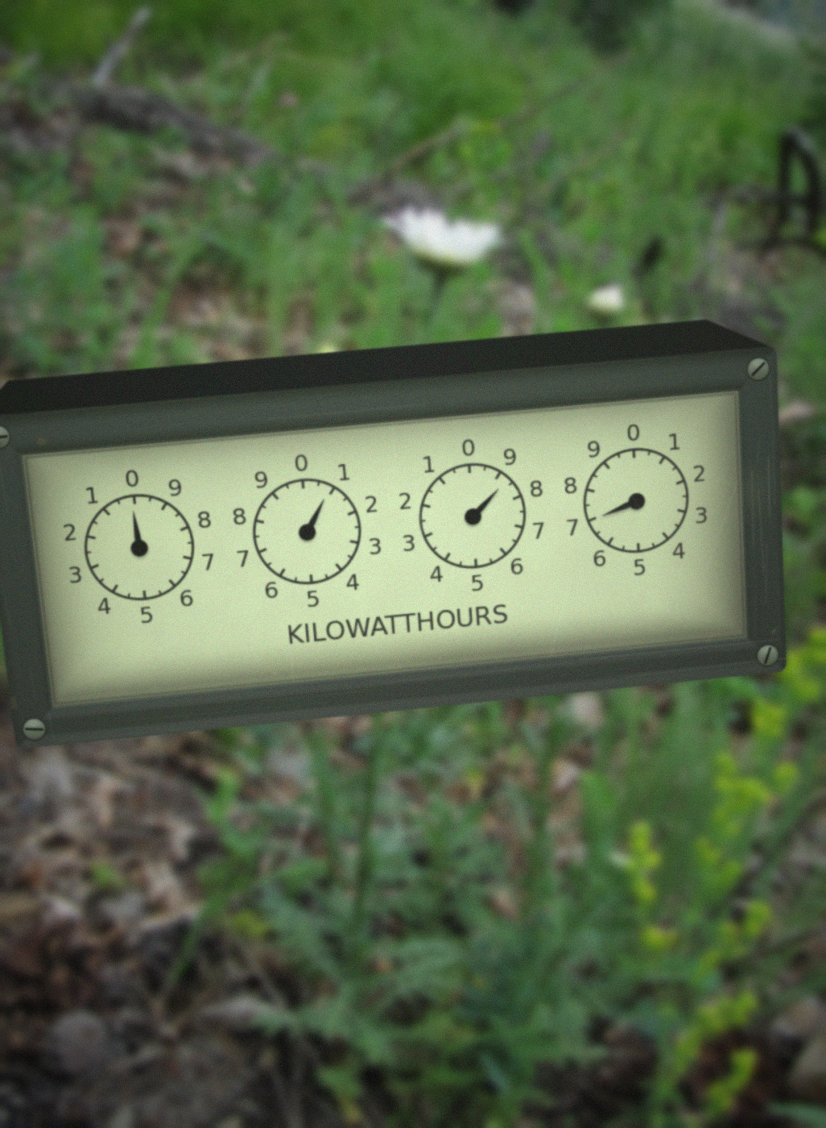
87 kWh
